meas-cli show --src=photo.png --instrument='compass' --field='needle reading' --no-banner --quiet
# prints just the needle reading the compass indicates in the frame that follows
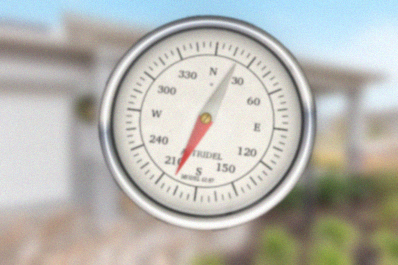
200 °
